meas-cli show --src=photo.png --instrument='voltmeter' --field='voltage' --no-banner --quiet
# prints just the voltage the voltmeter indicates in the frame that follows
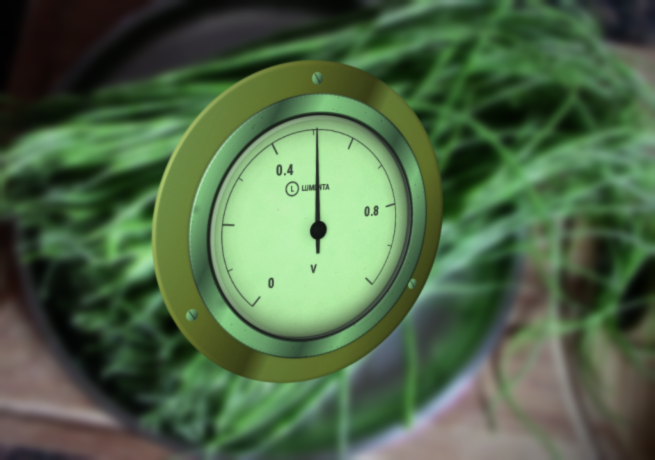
0.5 V
